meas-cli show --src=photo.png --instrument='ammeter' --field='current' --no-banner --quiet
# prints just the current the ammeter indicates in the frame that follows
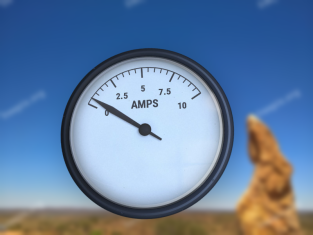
0.5 A
